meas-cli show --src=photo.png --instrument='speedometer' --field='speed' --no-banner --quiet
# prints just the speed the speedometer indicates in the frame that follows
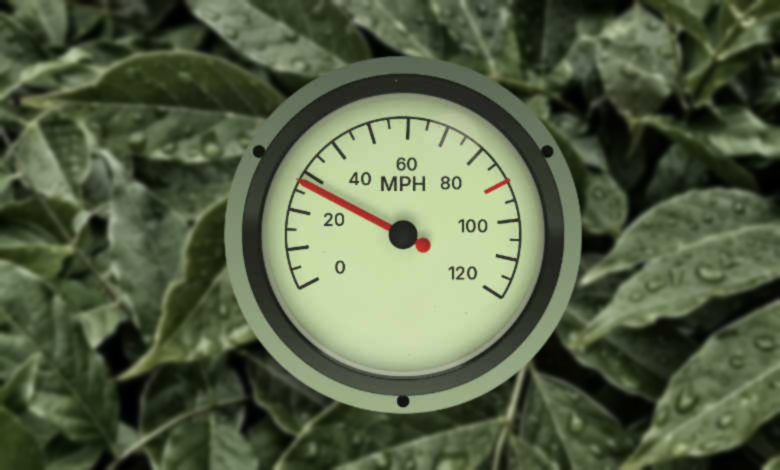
27.5 mph
